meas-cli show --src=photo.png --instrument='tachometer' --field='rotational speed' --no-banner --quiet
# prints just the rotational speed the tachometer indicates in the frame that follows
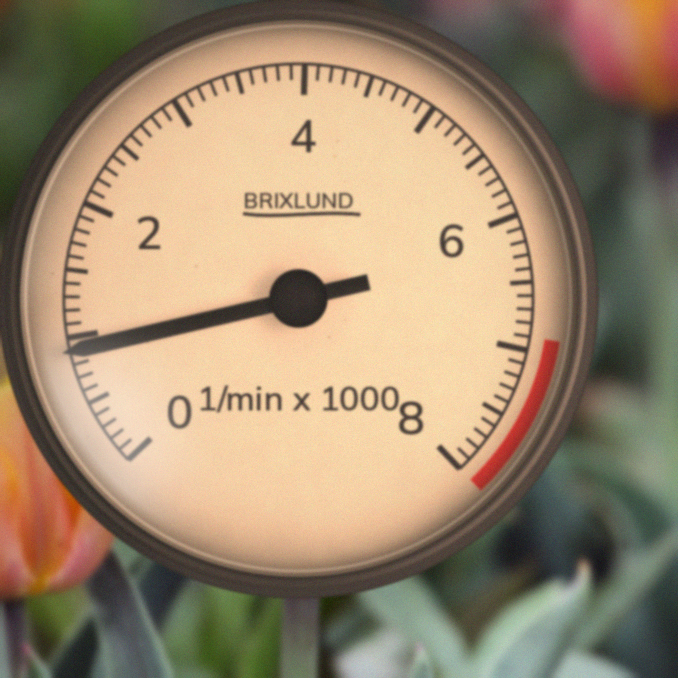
900 rpm
